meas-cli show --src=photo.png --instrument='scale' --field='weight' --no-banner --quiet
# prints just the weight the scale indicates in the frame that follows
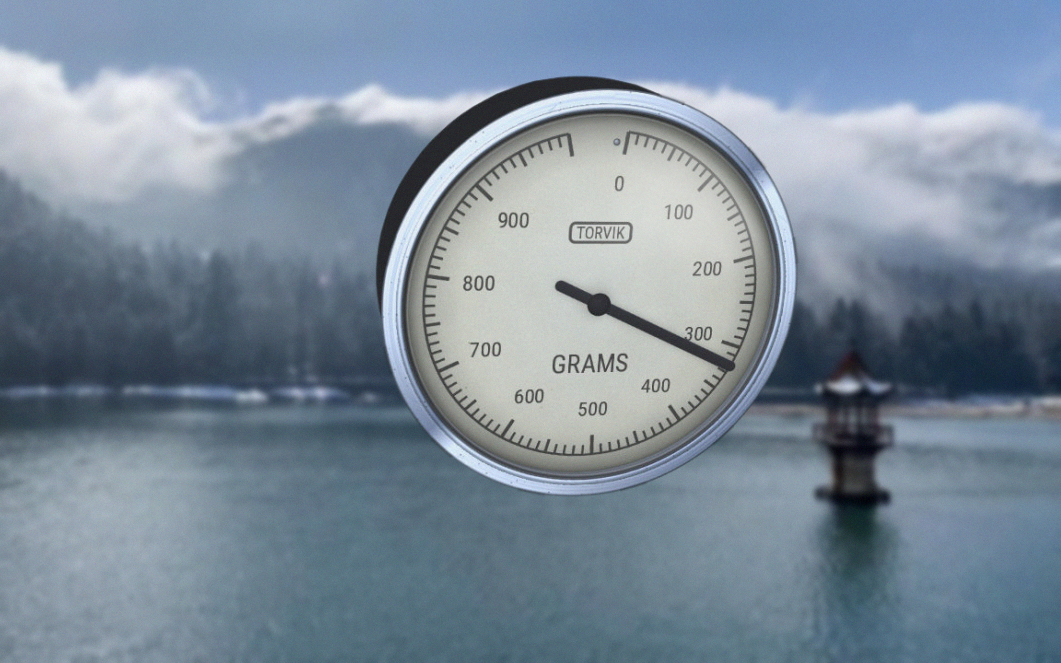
320 g
